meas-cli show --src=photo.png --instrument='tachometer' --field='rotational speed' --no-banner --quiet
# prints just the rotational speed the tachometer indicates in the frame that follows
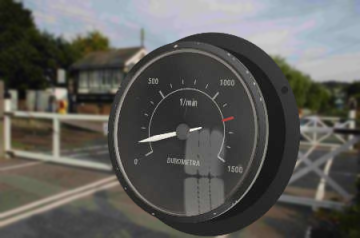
100 rpm
